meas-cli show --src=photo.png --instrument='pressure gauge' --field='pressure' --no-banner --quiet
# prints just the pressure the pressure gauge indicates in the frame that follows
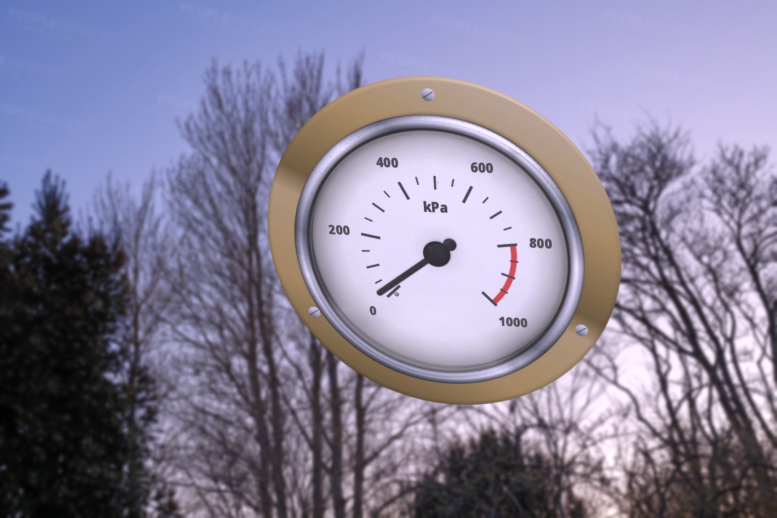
25 kPa
